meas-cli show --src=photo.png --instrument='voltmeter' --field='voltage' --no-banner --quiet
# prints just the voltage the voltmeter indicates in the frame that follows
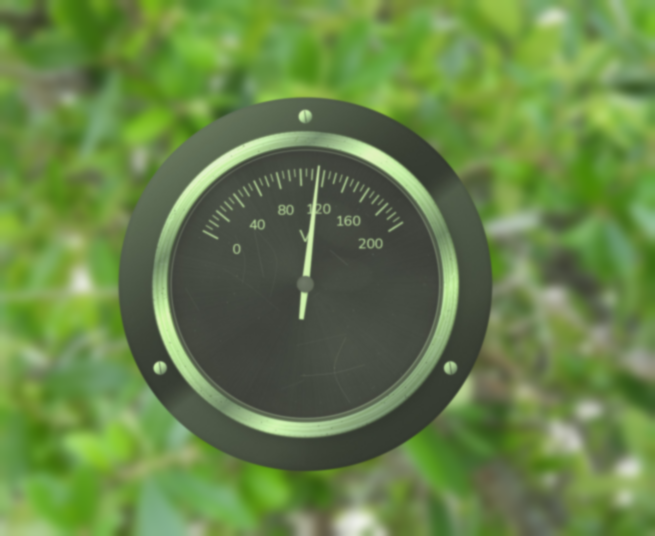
115 V
